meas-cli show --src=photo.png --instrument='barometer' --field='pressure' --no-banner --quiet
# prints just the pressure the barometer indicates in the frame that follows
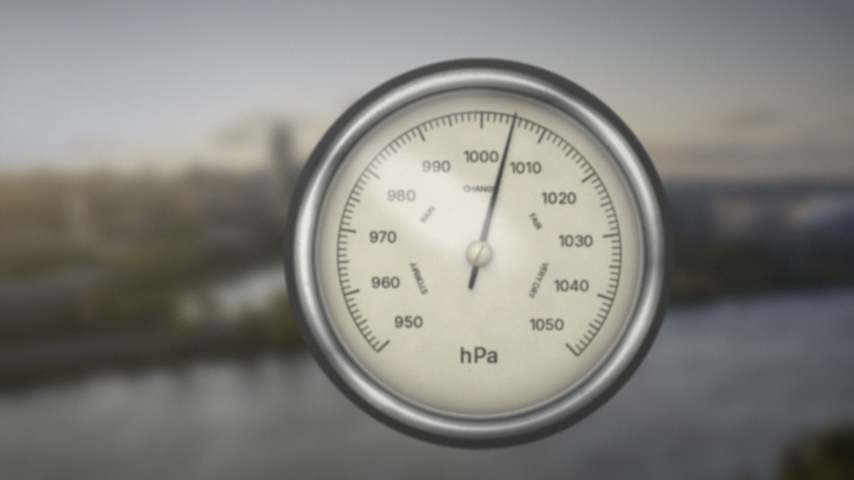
1005 hPa
